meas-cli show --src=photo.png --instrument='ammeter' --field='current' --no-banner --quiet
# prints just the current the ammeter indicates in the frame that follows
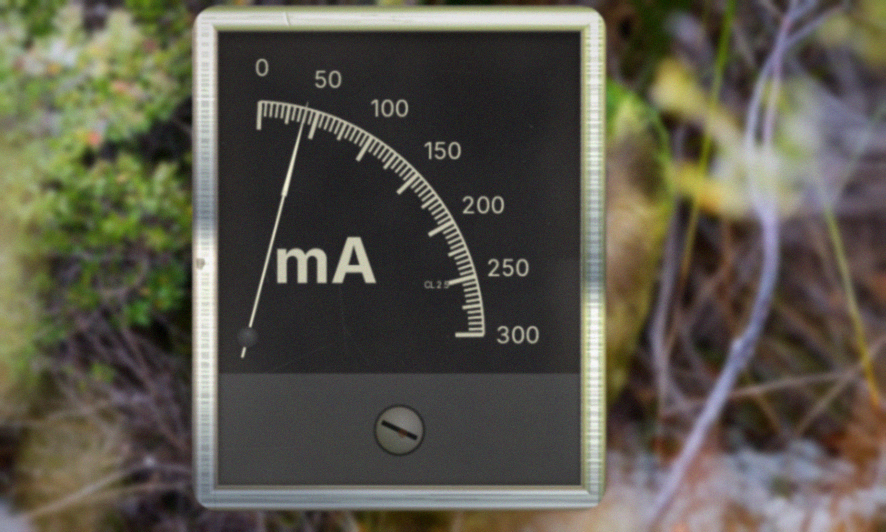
40 mA
